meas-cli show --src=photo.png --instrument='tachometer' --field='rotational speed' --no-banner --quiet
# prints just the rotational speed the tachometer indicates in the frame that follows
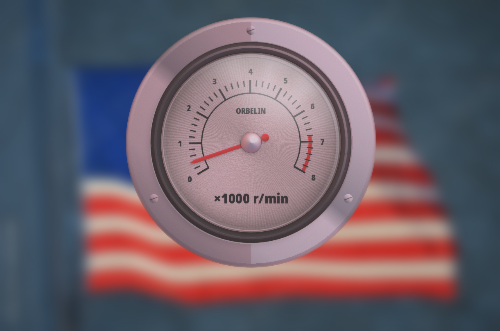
400 rpm
